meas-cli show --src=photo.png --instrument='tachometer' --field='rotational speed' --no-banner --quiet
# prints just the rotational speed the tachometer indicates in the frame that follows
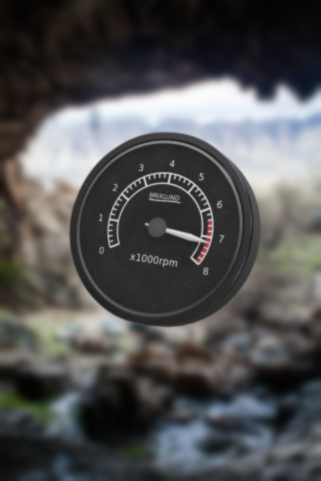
7200 rpm
